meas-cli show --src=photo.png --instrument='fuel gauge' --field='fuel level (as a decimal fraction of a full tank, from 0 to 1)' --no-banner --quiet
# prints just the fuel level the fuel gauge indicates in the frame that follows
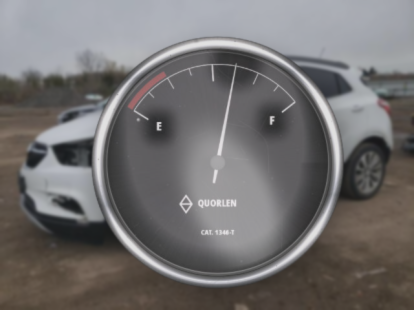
0.625
